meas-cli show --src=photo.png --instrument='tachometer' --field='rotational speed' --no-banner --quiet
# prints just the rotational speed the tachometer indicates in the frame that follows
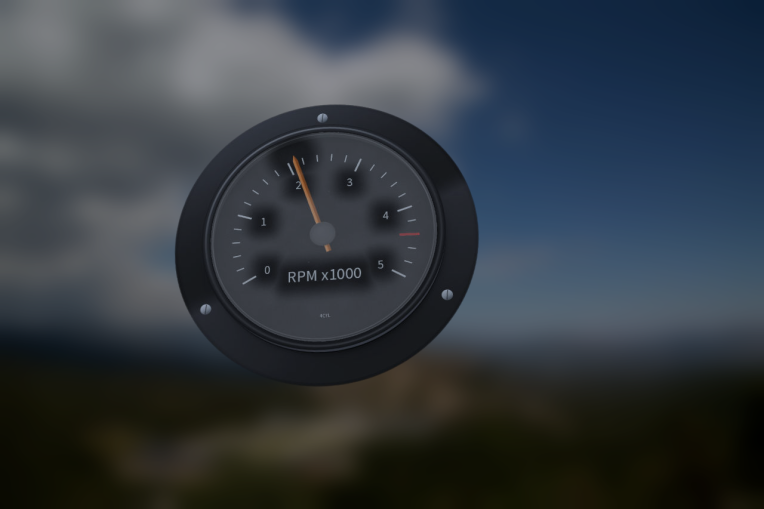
2100 rpm
